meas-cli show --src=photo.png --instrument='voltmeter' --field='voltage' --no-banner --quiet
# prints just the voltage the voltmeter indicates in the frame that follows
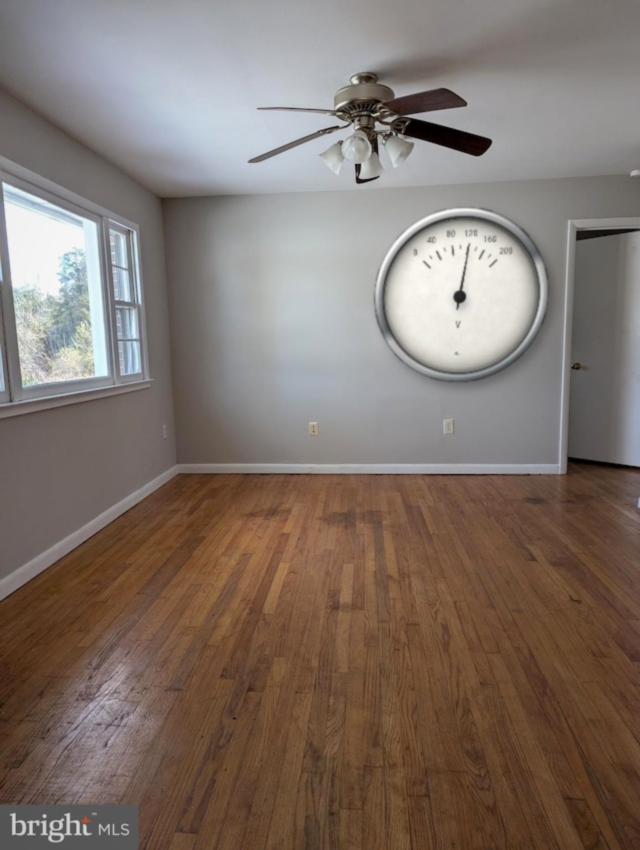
120 V
